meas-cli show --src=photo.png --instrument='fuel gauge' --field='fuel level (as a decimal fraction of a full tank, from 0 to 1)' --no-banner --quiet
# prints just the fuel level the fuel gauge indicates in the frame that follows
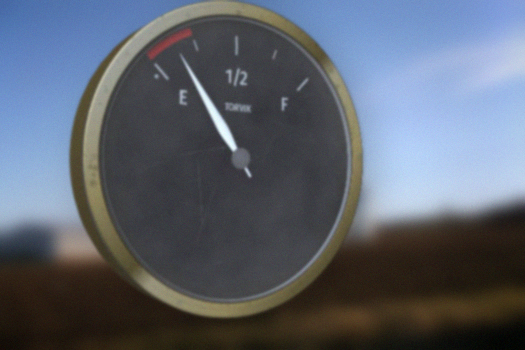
0.125
